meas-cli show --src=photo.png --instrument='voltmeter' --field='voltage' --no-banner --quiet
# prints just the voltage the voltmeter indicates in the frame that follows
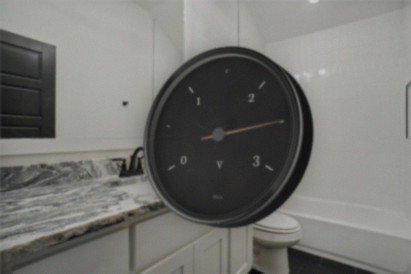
2.5 V
